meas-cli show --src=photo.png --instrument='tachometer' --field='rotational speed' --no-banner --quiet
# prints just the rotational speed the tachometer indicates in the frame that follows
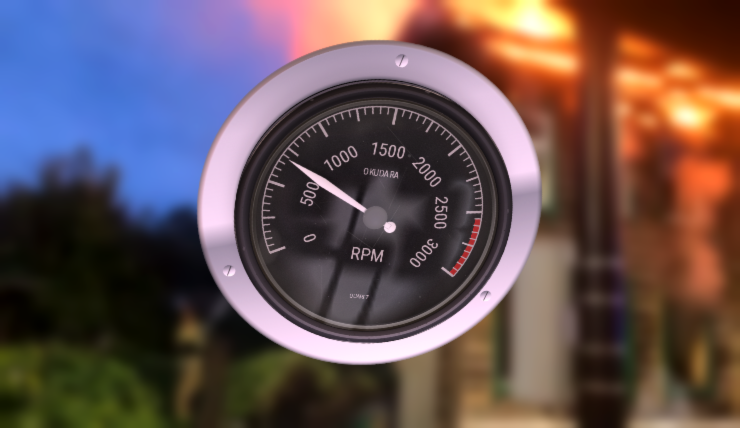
700 rpm
